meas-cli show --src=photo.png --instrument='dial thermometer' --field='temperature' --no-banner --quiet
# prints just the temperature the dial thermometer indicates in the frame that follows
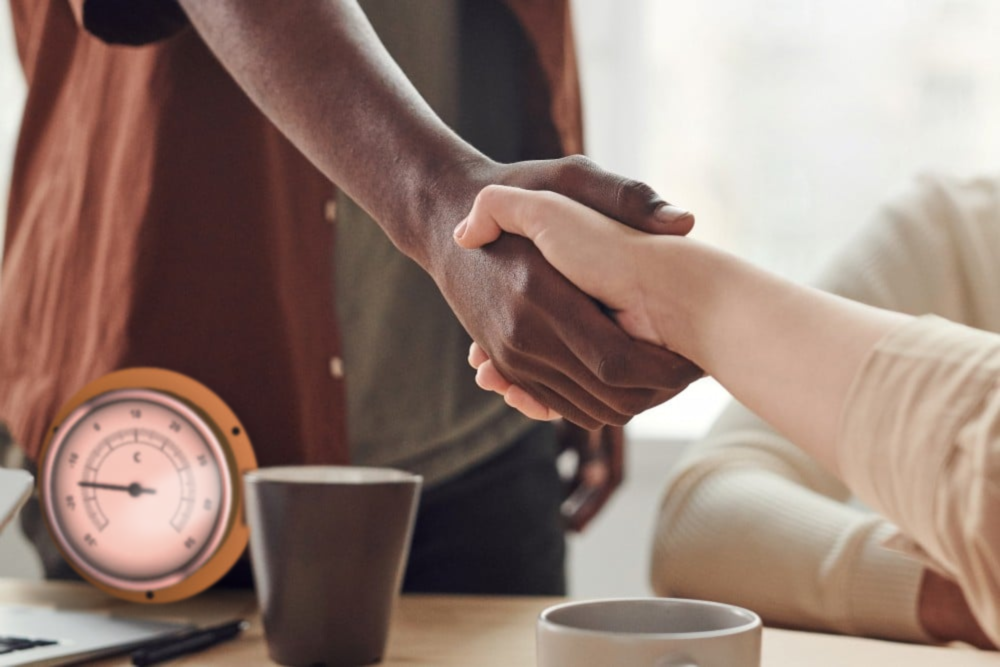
-15 °C
